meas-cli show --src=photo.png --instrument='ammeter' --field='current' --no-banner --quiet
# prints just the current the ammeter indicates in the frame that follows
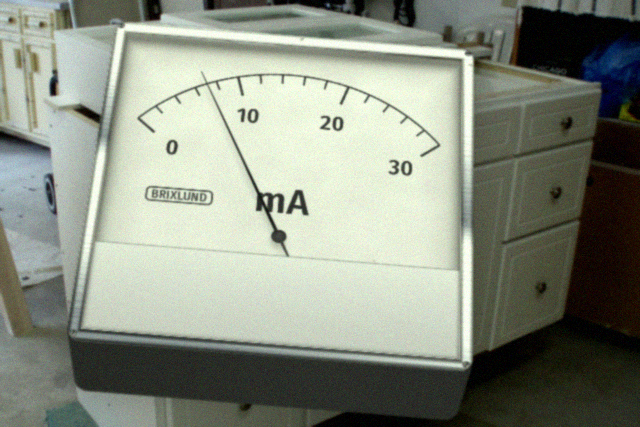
7 mA
